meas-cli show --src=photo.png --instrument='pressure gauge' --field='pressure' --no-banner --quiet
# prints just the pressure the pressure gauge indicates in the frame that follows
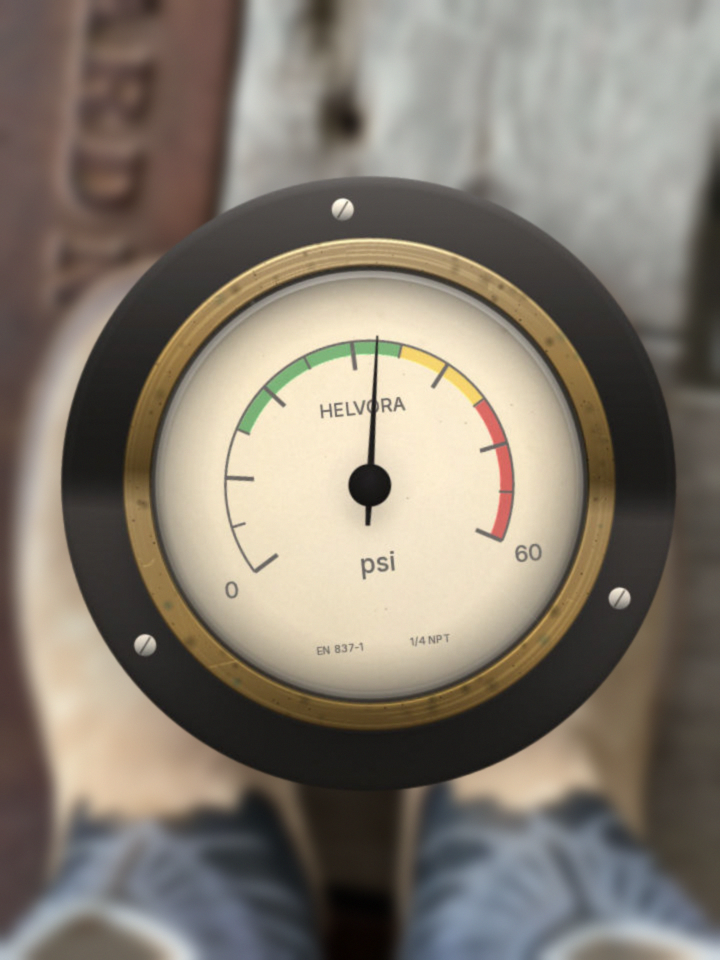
32.5 psi
